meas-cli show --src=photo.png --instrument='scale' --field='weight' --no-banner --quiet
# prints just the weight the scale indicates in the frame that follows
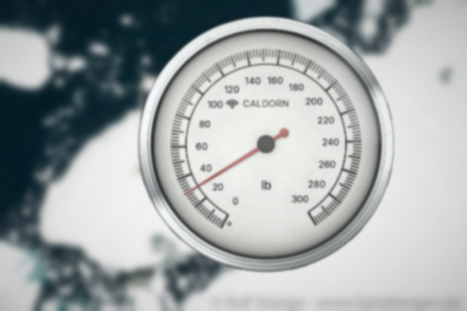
30 lb
